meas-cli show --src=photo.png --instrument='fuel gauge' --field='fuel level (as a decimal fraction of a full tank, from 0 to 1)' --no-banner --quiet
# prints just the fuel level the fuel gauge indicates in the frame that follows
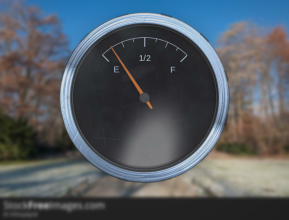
0.125
